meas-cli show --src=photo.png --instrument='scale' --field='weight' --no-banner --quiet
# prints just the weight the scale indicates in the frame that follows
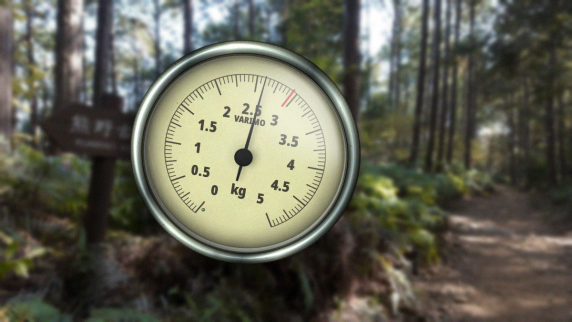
2.6 kg
